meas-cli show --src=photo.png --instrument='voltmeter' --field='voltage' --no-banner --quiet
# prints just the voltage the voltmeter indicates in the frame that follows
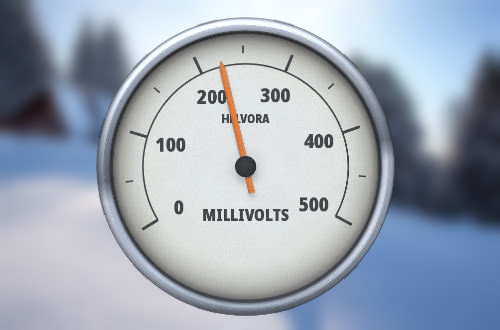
225 mV
